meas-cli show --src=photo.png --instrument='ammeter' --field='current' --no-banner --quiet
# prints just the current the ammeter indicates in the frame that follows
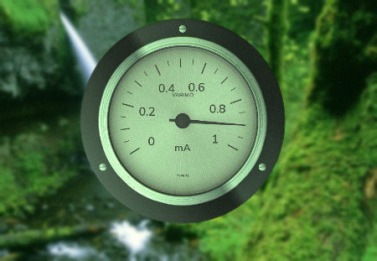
0.9 mA
